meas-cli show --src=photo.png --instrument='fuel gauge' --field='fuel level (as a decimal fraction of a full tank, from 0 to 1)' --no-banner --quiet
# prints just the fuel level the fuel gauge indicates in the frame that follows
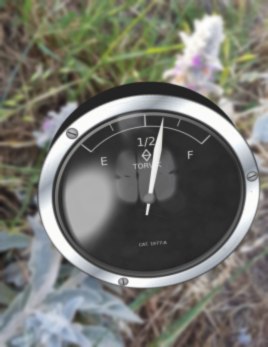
0.625
